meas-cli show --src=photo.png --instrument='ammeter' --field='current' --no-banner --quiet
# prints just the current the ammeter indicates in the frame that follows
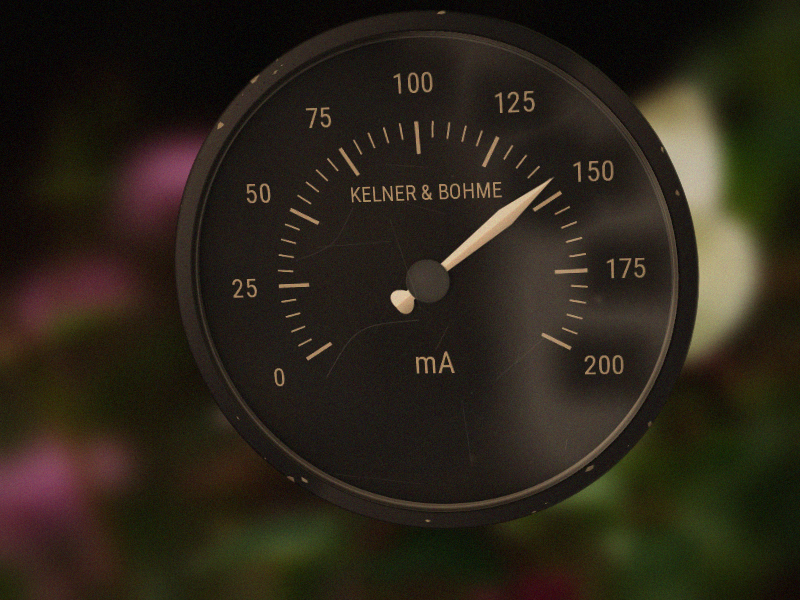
145 mA
